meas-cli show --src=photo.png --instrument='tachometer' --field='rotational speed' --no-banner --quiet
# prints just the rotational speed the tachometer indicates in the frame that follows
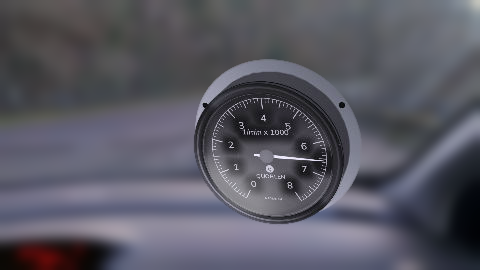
6500 rpm
